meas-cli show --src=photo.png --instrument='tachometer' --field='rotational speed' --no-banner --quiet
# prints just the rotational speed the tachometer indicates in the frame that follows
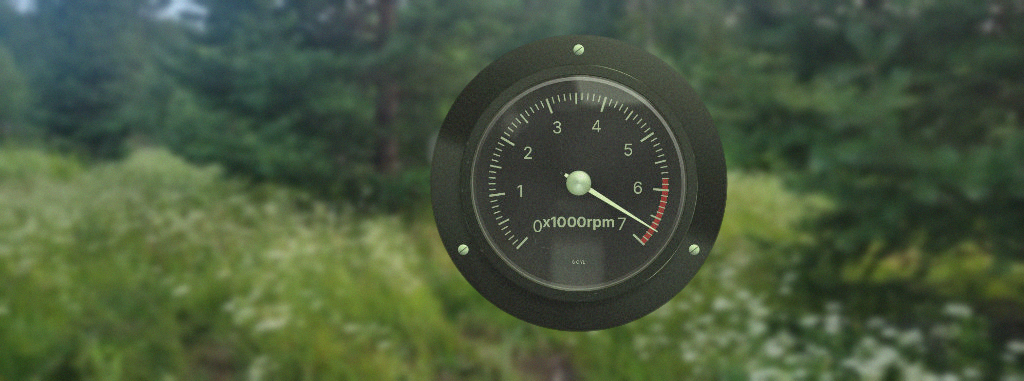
6700 rpm
